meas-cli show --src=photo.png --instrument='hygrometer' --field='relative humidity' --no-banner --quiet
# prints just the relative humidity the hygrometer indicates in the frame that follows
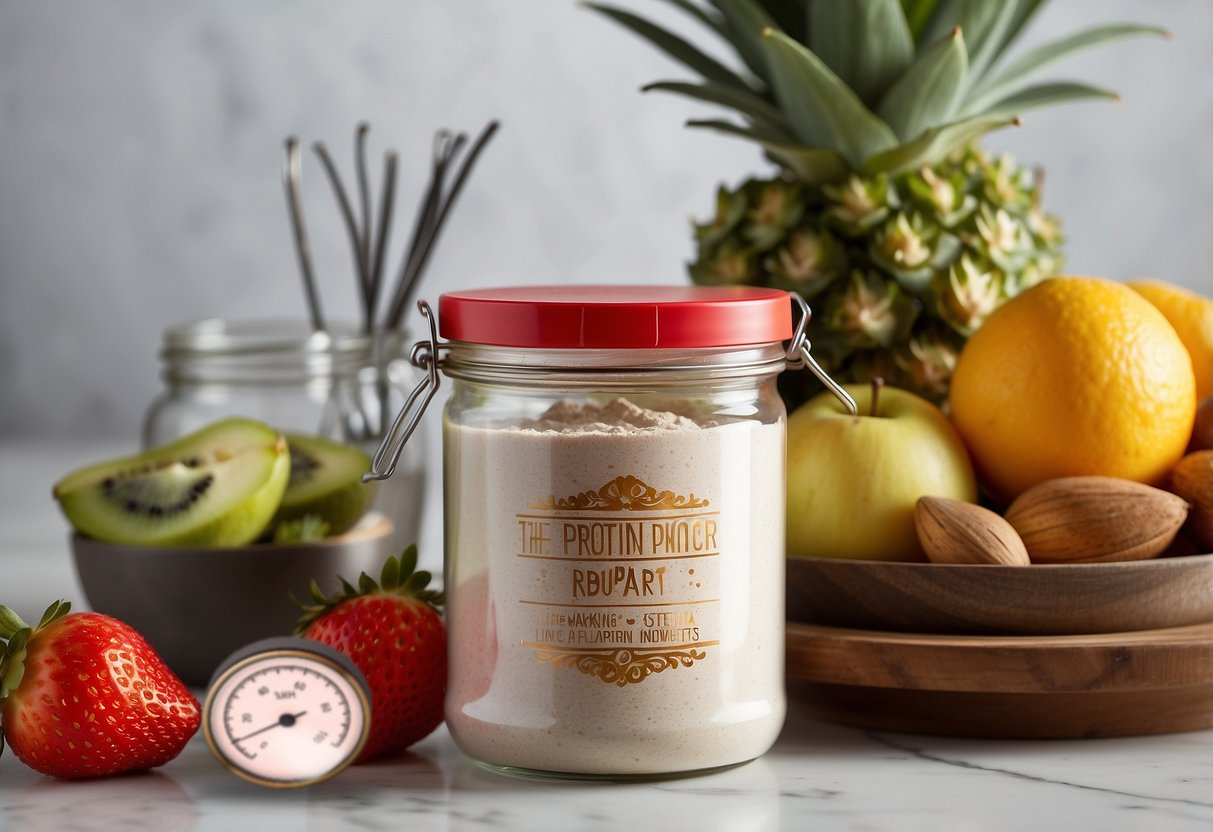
10 %
